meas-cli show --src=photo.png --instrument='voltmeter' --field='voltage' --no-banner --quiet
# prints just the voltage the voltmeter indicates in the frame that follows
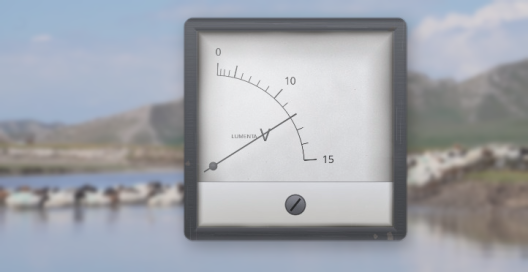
12 V
